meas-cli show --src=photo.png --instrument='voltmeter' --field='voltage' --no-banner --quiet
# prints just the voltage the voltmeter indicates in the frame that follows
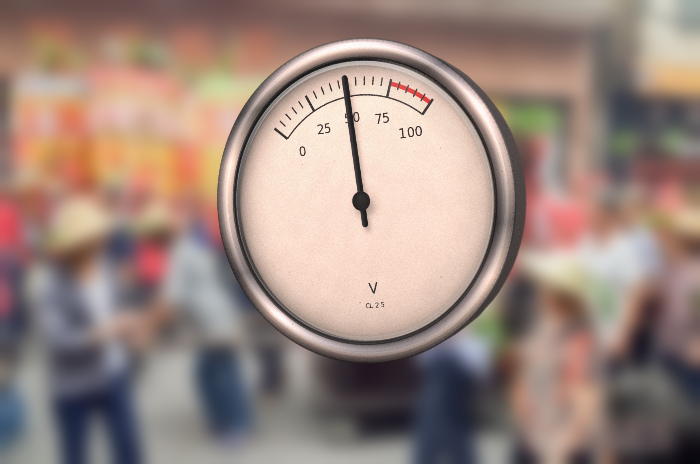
50 V
